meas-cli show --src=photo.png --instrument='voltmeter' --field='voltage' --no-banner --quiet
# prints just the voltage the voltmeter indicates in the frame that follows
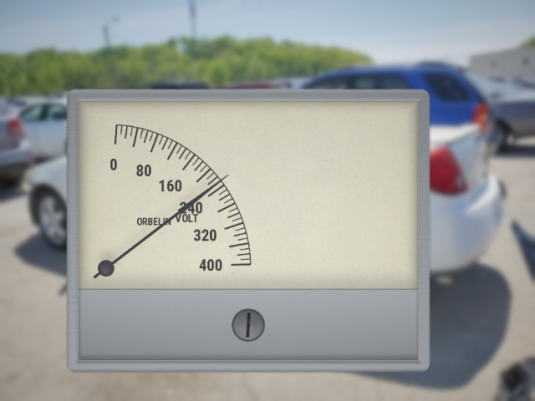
230 V
